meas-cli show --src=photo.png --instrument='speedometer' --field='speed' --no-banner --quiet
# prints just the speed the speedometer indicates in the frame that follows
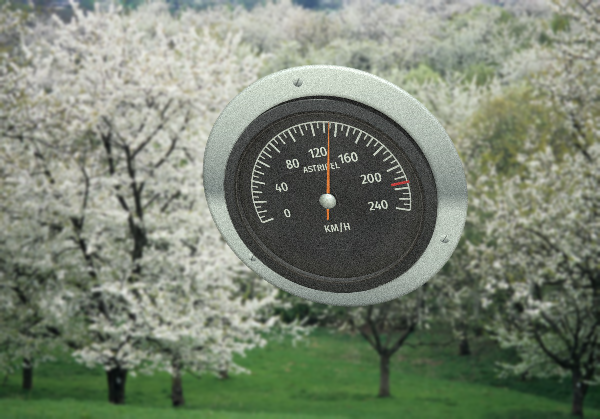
135 km/h
